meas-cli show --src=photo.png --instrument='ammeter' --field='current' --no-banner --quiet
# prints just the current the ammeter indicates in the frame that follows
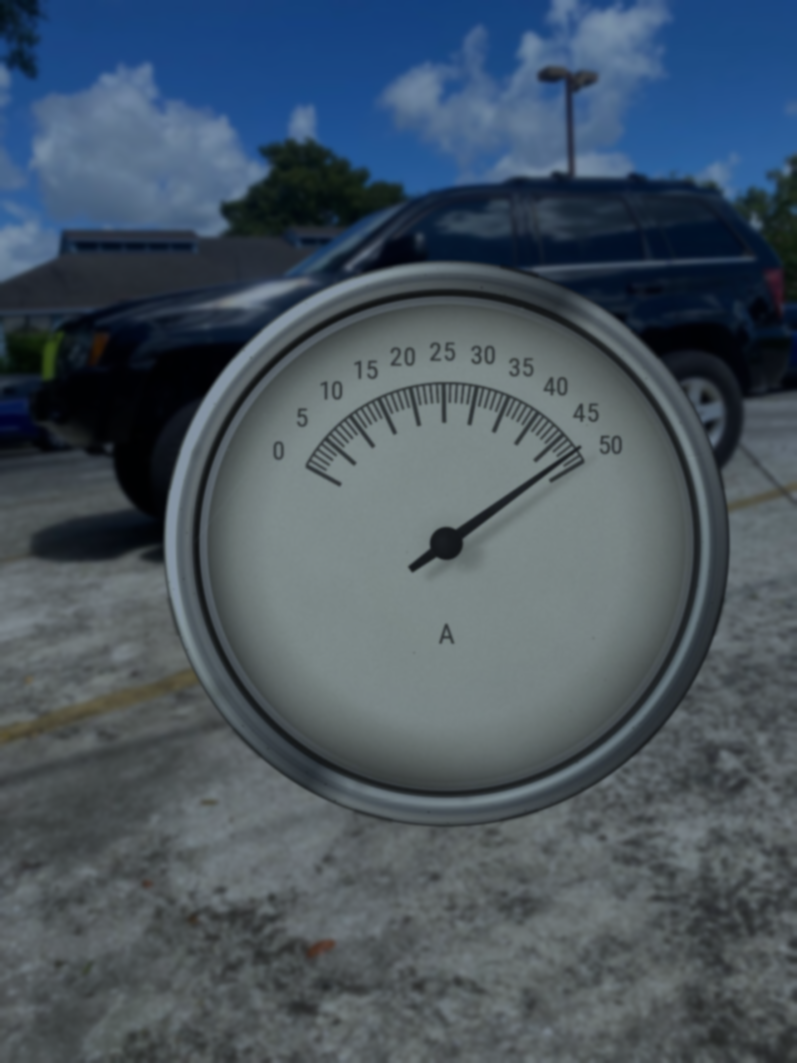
48 A
